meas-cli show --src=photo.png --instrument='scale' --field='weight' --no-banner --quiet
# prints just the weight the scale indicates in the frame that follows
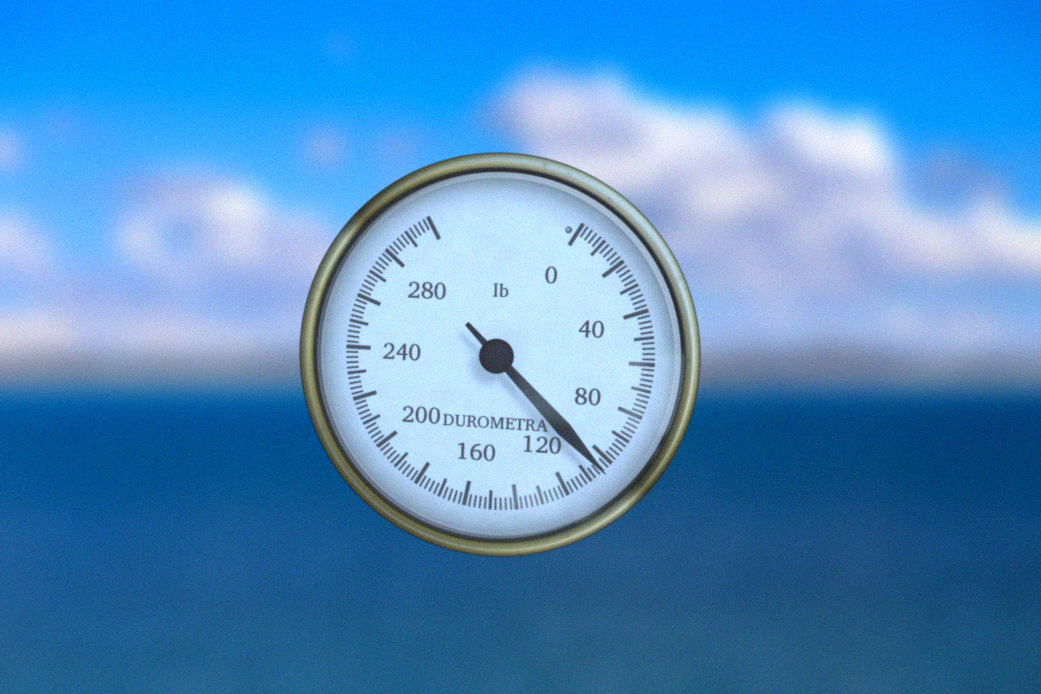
104 lb
